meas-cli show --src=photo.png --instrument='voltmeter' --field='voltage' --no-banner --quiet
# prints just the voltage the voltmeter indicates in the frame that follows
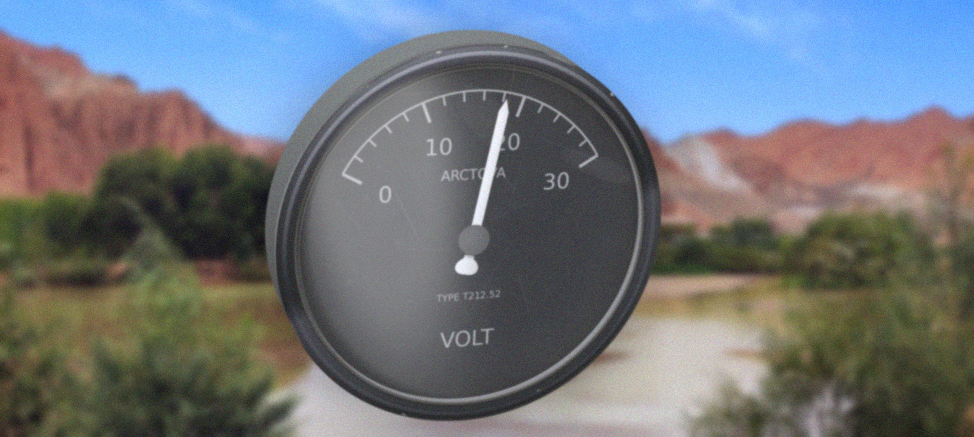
18 V
